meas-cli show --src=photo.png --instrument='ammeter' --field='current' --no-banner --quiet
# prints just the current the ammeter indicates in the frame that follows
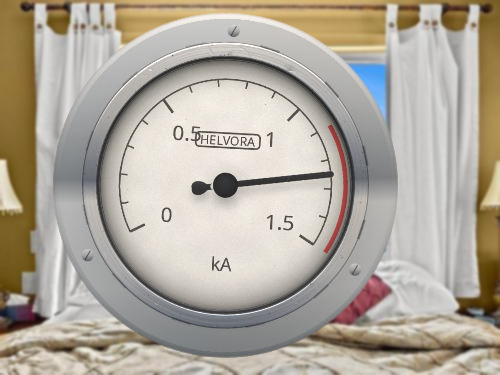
1.25 kA
